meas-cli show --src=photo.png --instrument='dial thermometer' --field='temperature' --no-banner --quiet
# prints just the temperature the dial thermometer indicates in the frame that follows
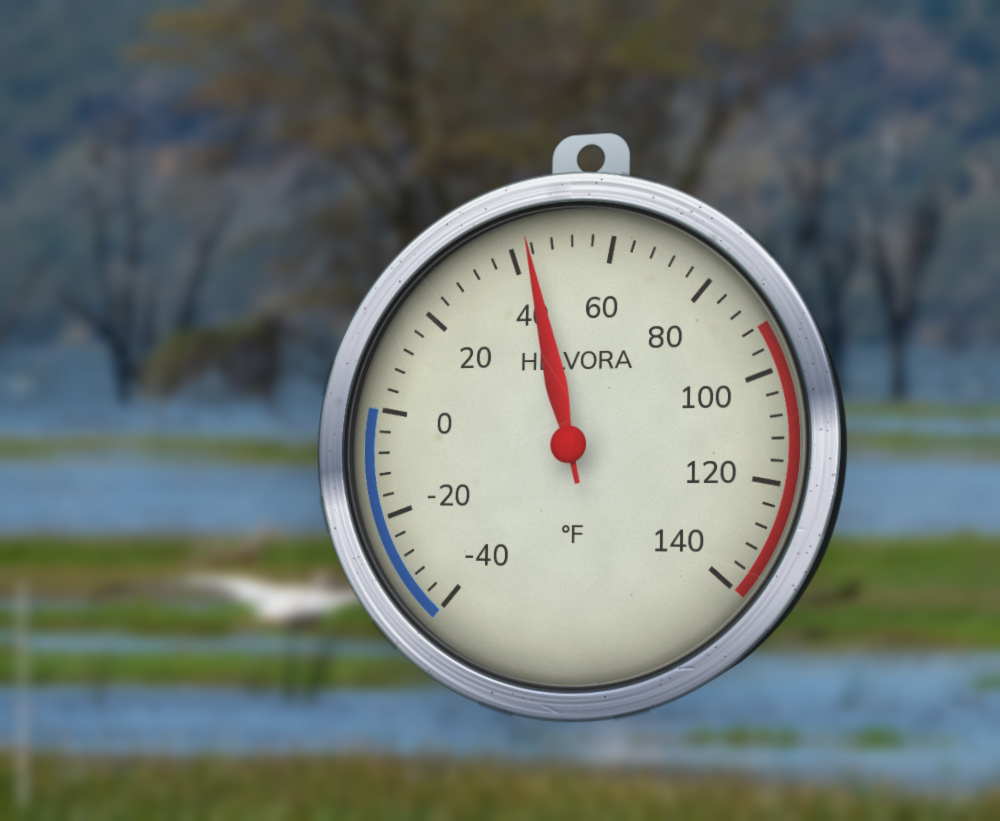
44 °F
